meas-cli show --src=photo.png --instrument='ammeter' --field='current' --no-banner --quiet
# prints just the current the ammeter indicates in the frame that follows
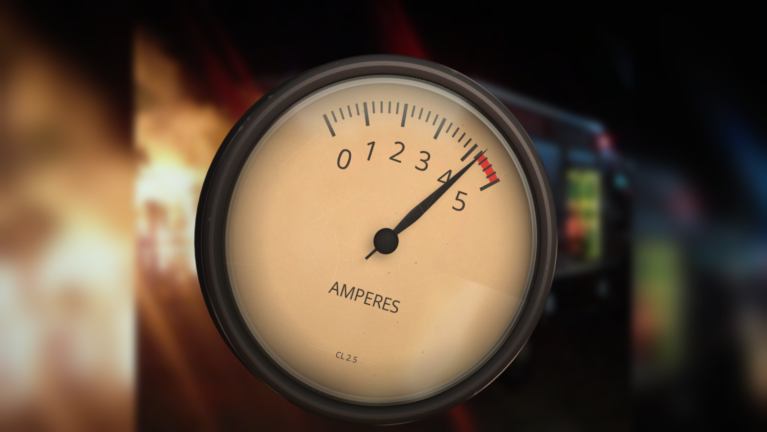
4.2 A
